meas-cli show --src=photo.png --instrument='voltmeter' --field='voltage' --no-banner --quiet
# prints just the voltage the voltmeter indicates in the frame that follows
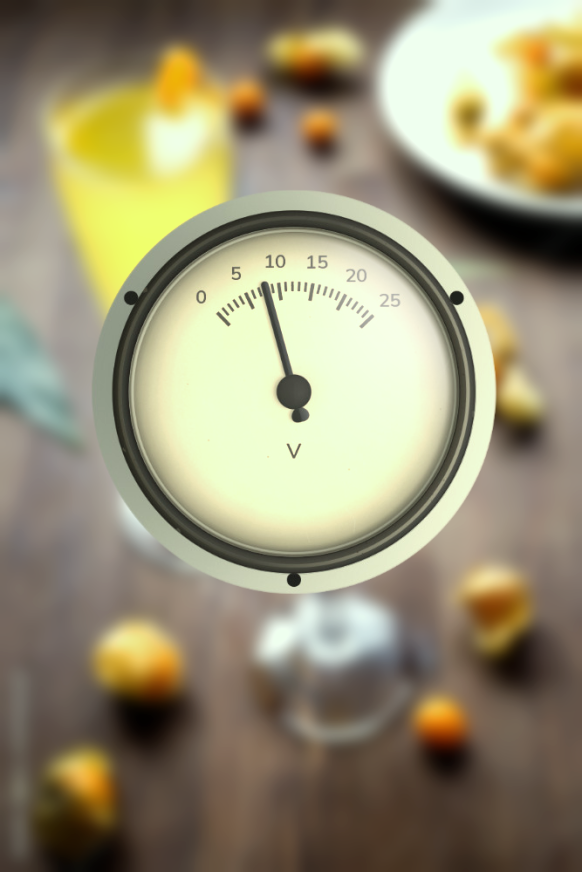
8 V
